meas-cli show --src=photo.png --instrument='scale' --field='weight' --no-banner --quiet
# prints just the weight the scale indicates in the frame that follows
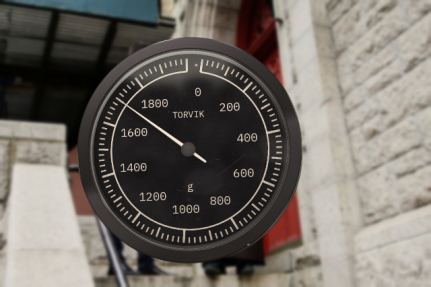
1700 g
